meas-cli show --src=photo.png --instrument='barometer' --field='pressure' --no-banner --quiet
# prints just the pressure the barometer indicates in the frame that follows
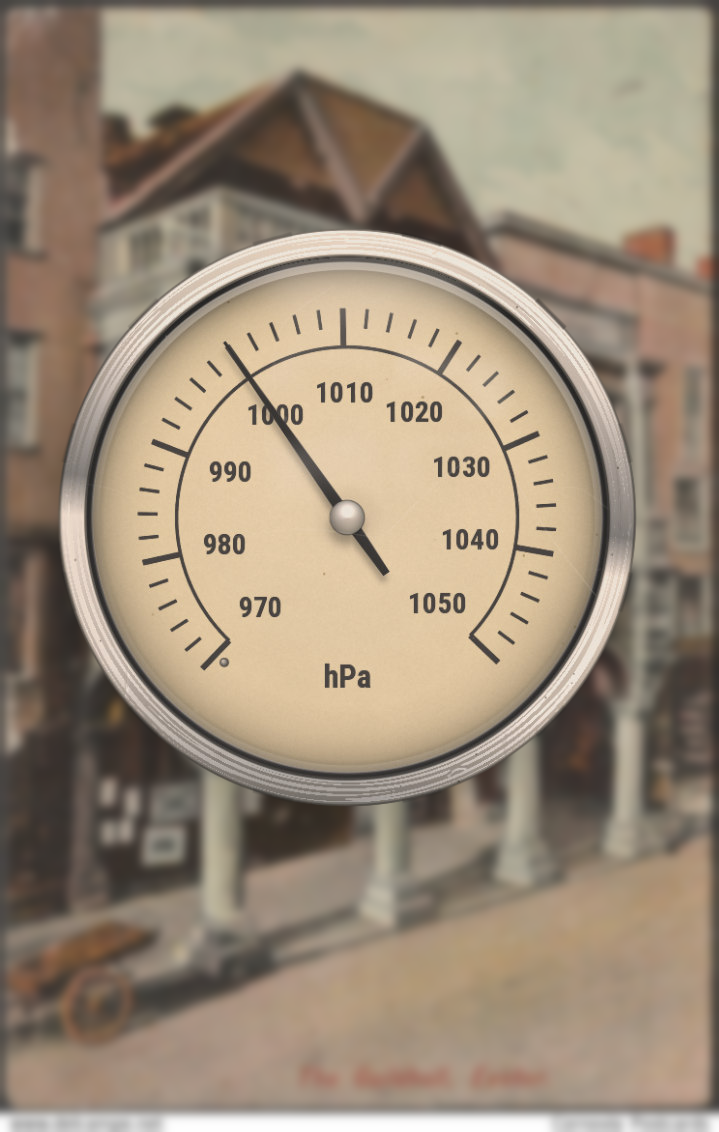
1000 hPa
